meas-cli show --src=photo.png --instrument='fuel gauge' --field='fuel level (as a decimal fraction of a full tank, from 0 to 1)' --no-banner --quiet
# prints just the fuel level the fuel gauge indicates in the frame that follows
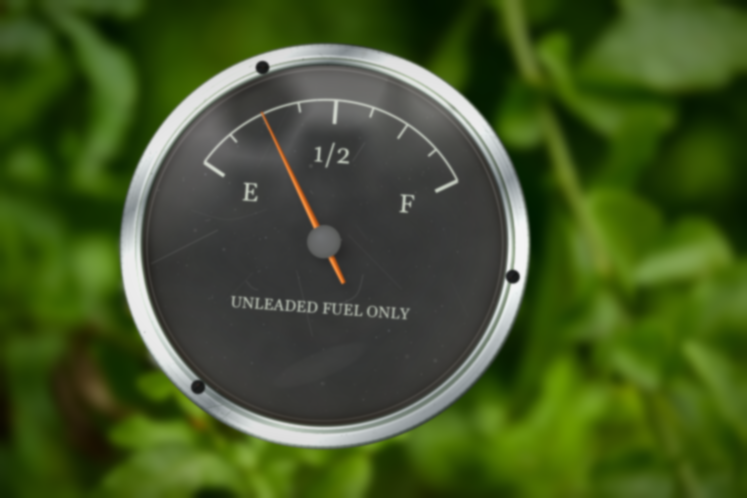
0.25
